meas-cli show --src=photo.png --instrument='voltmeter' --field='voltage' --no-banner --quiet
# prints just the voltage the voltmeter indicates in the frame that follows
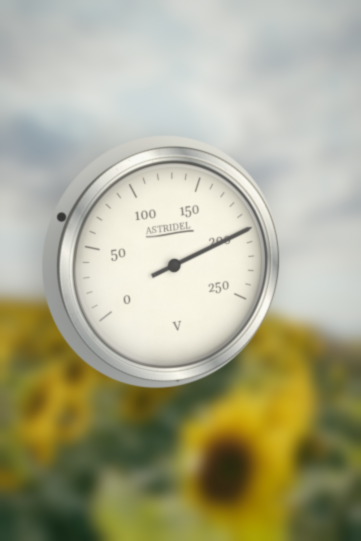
200 V
